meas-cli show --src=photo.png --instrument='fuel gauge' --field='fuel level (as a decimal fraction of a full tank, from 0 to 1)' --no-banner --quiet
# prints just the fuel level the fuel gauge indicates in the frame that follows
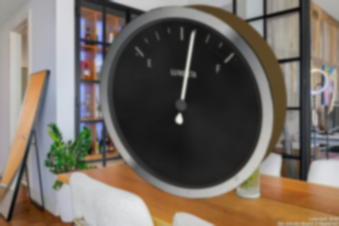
0.625
